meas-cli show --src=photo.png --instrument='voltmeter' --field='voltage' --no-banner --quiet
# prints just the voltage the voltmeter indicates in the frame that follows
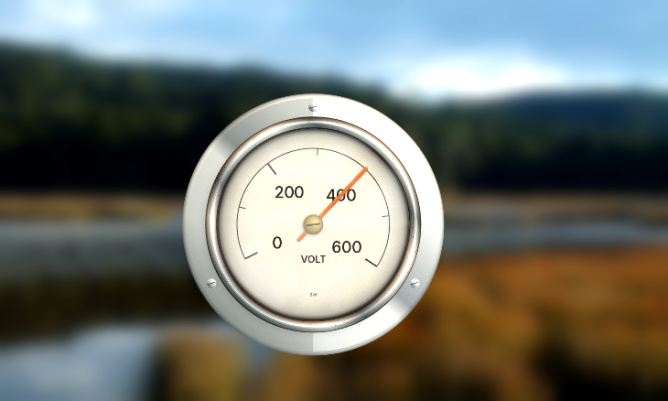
400 V
